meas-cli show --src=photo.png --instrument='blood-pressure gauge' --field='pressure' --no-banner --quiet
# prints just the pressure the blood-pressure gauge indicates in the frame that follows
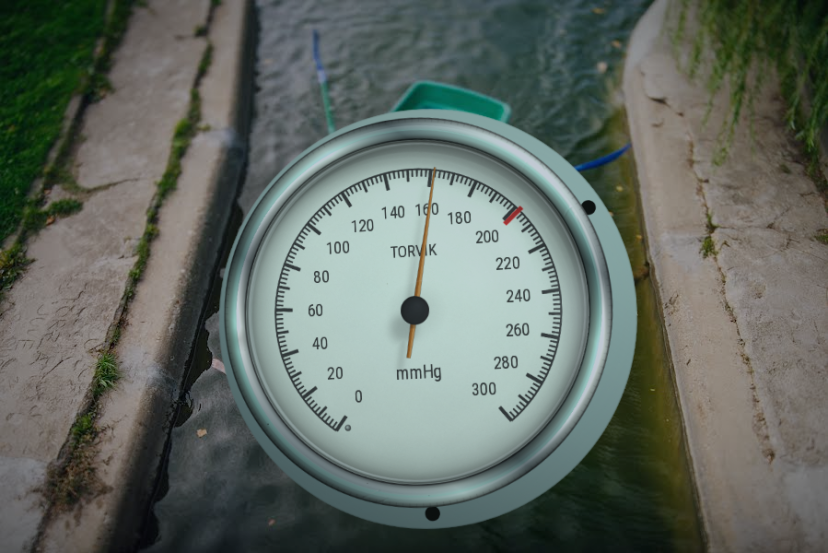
162 mmHg
